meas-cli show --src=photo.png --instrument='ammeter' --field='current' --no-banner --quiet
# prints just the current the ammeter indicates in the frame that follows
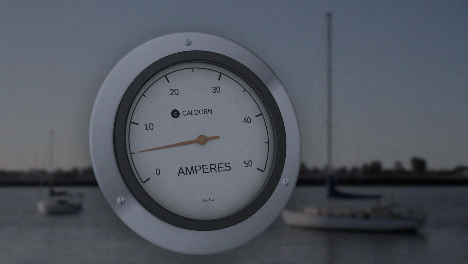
5 A
